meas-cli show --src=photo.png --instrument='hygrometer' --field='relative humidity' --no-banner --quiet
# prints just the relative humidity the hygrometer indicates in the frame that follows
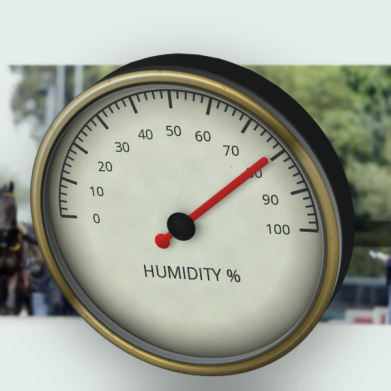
79 %
